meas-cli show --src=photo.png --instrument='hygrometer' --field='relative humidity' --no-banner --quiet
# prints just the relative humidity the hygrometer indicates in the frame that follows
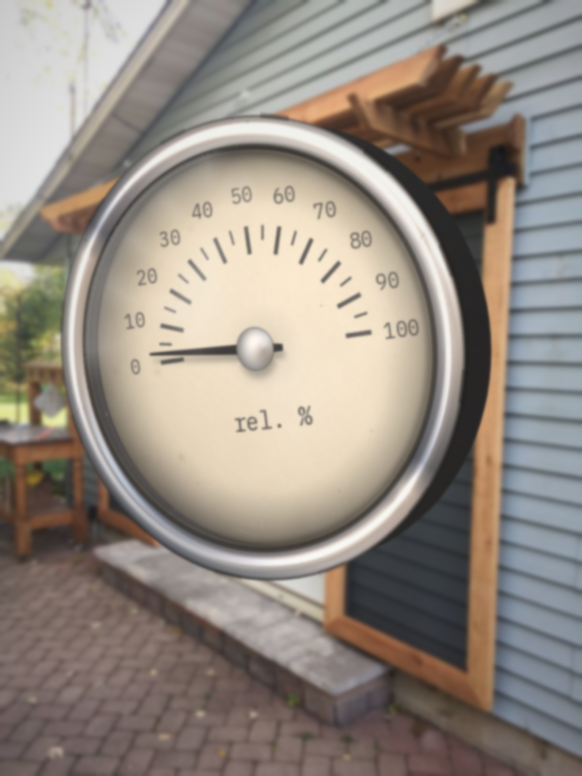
2.5 %
